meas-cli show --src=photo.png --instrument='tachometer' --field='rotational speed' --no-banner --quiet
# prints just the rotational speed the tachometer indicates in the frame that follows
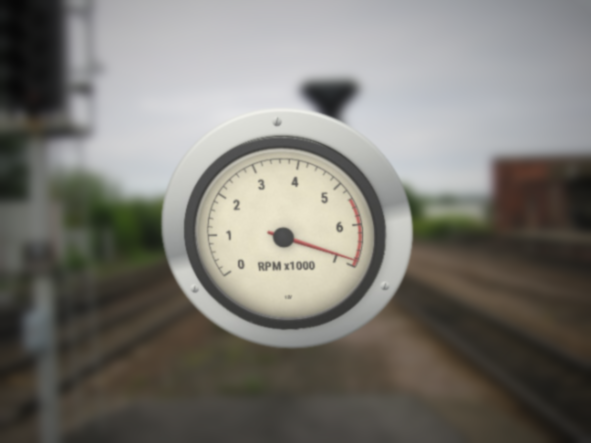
6800 rpm
